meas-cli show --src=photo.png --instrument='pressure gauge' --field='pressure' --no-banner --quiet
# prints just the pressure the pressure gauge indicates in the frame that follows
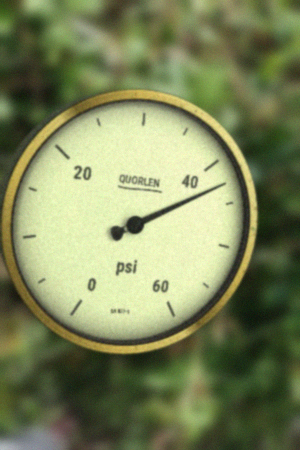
42.5 psi
